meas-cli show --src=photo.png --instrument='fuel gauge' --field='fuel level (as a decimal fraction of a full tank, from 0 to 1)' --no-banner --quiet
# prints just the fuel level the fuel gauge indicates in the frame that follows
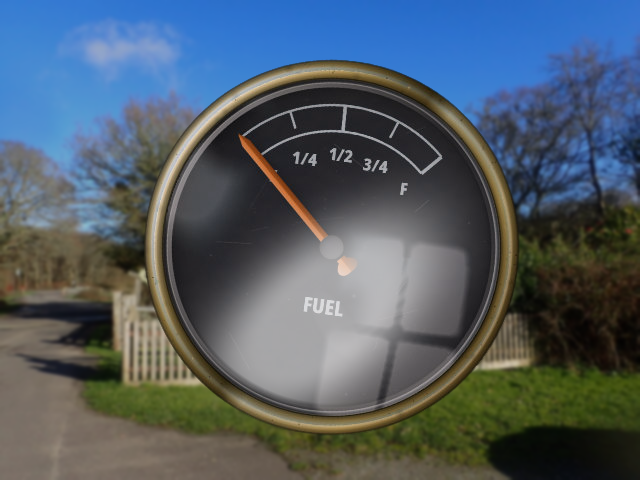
0
